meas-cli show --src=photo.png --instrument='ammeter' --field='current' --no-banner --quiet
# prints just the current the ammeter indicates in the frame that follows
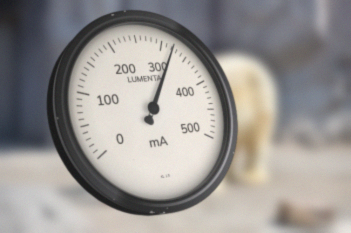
320 mA
